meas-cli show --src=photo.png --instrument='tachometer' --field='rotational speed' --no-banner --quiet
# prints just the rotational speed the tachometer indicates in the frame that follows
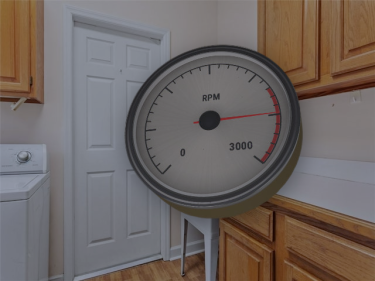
2500 rpm
